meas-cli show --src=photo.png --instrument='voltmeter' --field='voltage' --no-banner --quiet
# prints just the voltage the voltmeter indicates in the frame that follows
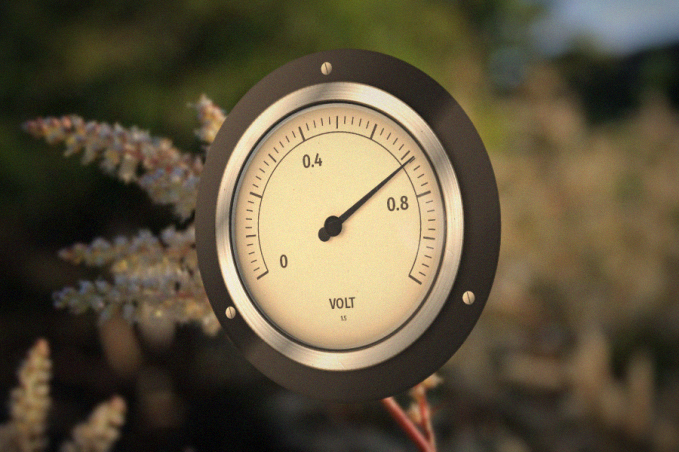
0.72 V
